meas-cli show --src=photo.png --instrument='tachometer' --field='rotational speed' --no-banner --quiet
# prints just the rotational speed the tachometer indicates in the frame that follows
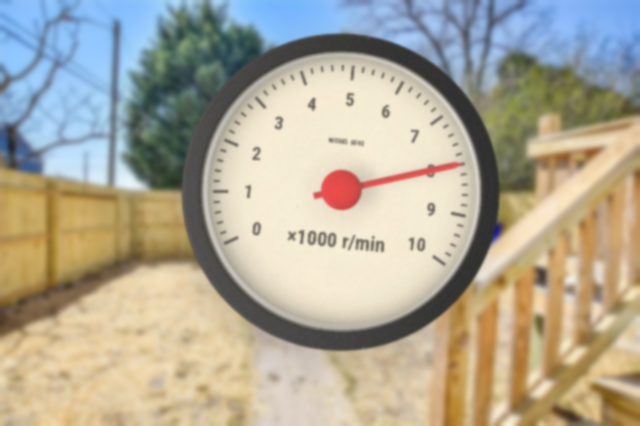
8000 rpm
